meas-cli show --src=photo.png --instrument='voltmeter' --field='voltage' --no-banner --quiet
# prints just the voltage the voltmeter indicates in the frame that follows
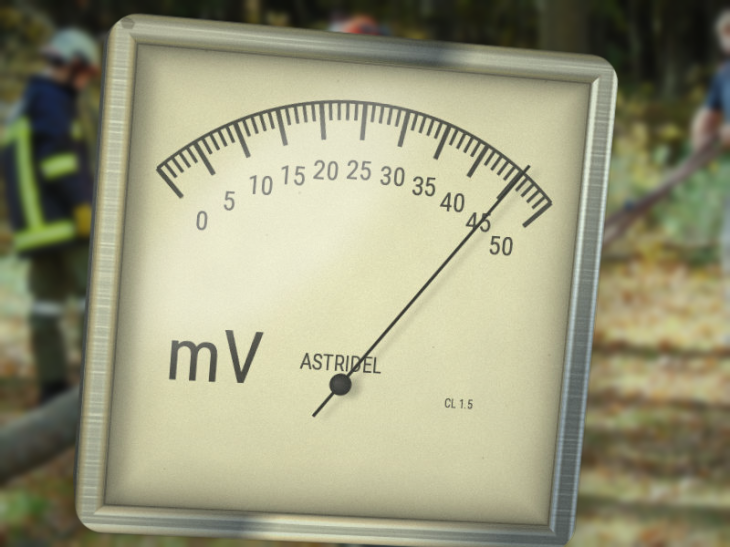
45 mV
